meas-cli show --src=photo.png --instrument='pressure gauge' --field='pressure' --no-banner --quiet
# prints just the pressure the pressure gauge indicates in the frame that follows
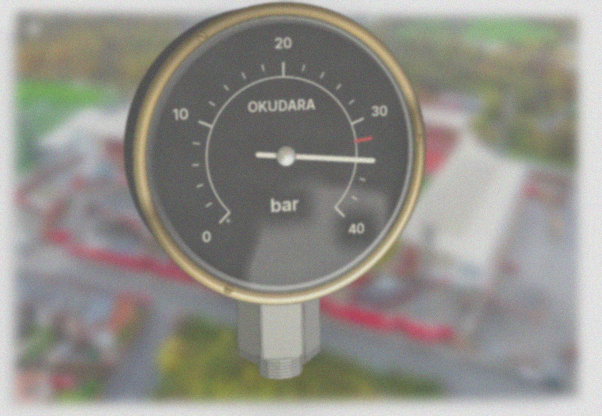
34 bar
